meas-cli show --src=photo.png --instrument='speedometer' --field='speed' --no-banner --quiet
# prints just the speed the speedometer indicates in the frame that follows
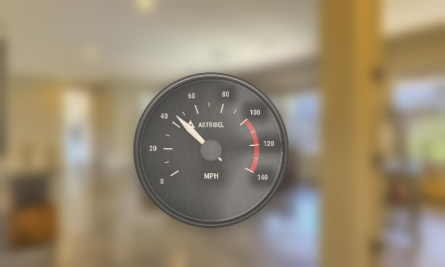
45 mph
